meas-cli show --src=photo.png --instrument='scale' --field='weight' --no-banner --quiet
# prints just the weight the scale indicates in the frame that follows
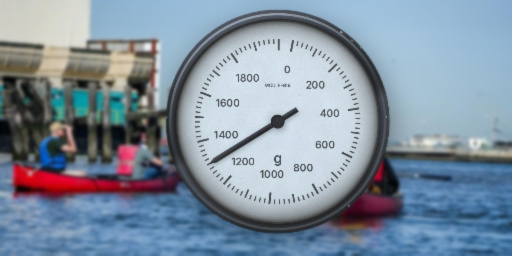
1300 g
